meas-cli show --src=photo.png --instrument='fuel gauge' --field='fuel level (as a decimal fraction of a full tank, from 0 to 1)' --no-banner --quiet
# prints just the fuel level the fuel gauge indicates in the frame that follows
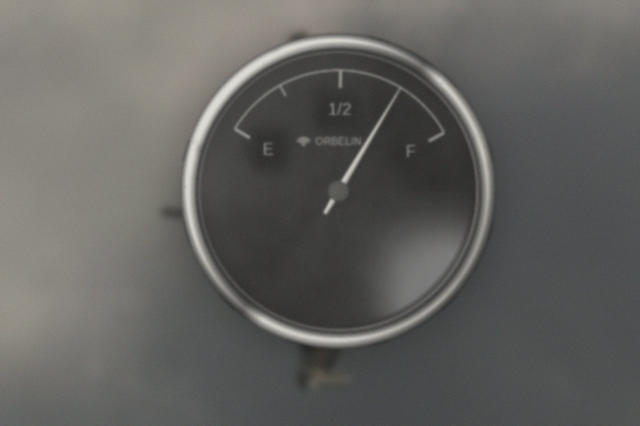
0.75
